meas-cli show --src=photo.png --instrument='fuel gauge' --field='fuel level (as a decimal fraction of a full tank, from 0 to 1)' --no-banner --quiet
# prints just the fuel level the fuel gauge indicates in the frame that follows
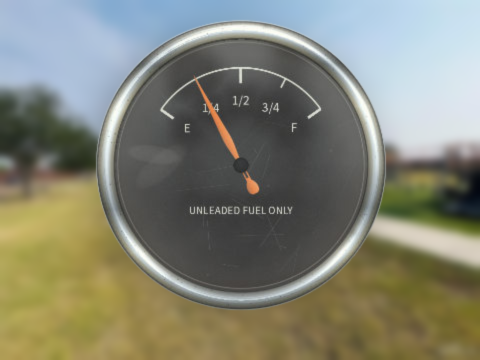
0.25
